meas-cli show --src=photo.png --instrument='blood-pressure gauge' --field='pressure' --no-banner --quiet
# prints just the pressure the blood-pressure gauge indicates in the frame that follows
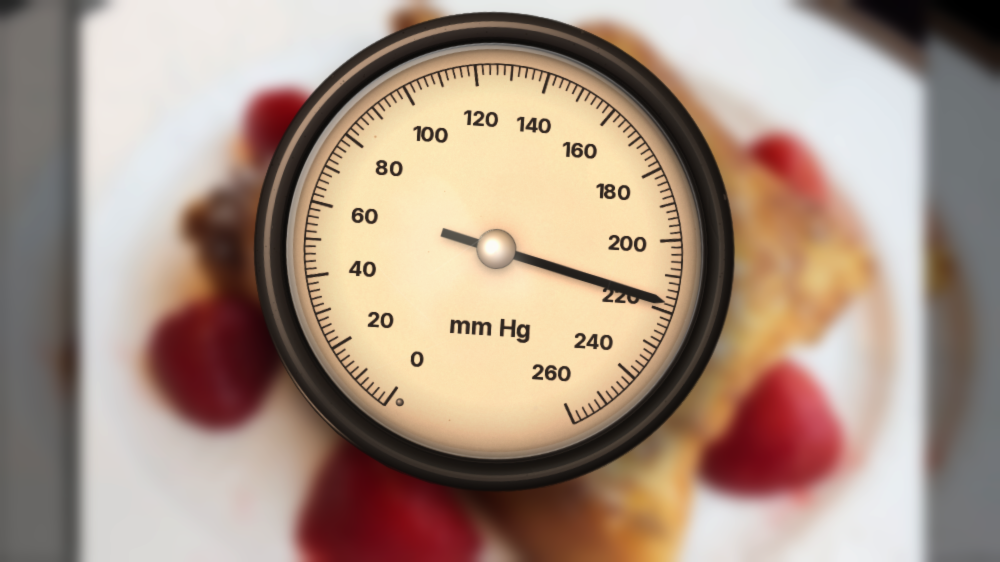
218 mmHg
